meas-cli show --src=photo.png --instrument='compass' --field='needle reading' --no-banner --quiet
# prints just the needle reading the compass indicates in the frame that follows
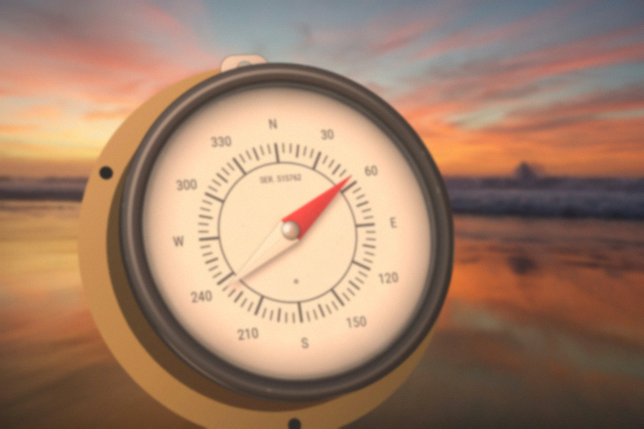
55 °
